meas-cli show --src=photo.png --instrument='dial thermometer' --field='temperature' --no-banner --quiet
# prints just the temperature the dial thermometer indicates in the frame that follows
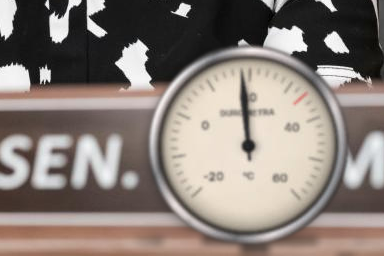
18 °C
